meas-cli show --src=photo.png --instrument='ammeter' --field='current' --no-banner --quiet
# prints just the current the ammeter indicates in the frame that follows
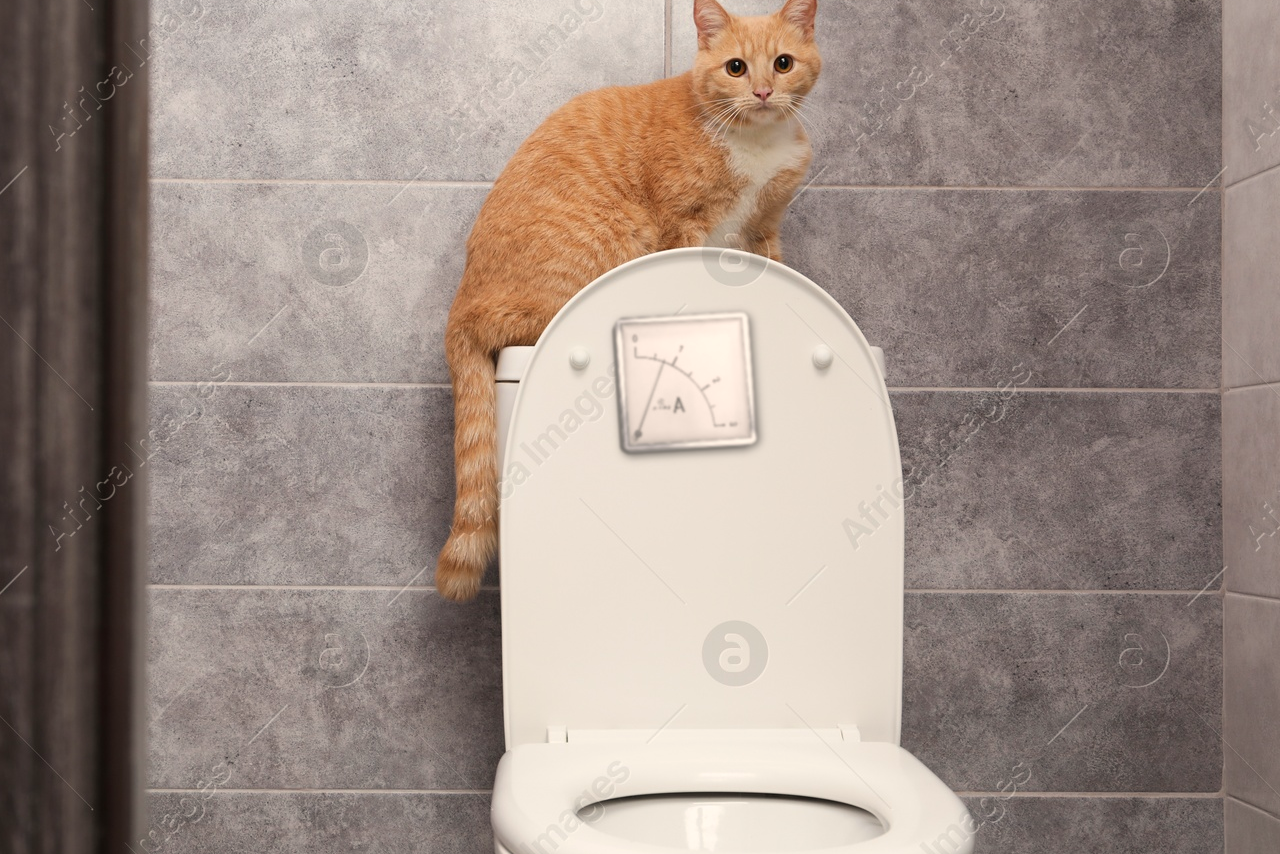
0.75 A
